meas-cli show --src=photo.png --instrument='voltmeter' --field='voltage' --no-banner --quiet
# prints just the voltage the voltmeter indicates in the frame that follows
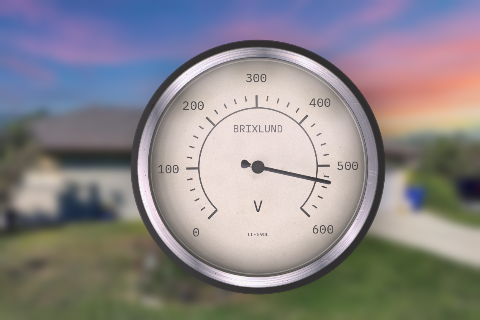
530 V
